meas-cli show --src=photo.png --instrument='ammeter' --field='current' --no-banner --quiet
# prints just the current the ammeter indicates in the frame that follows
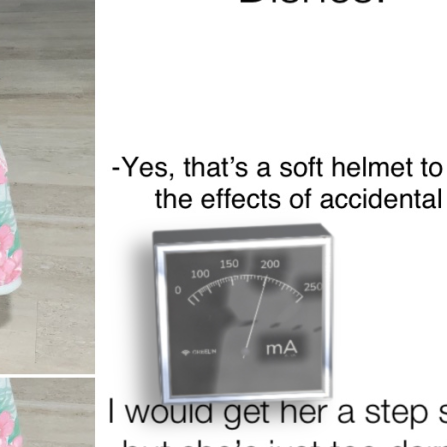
200 mA
